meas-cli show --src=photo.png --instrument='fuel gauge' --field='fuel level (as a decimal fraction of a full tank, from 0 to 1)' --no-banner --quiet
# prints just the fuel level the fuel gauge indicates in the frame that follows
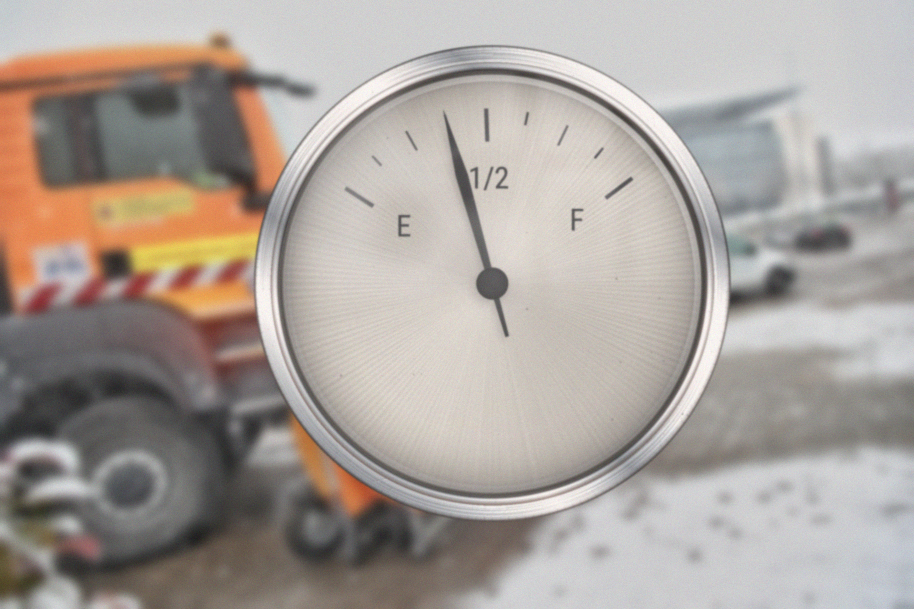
0.375
